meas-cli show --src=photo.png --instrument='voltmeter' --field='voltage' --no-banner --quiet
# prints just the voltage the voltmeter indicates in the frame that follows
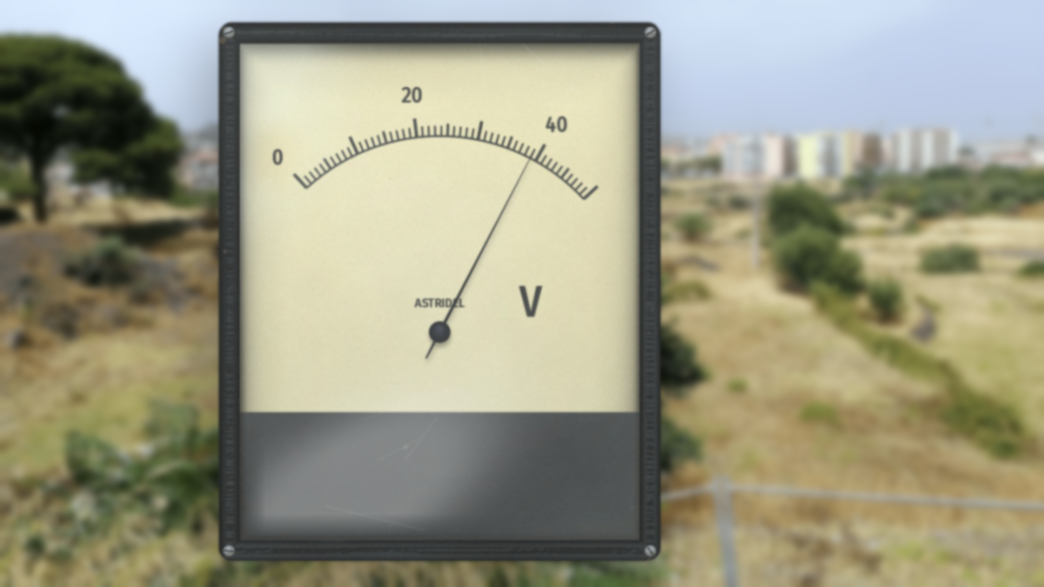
39 V
